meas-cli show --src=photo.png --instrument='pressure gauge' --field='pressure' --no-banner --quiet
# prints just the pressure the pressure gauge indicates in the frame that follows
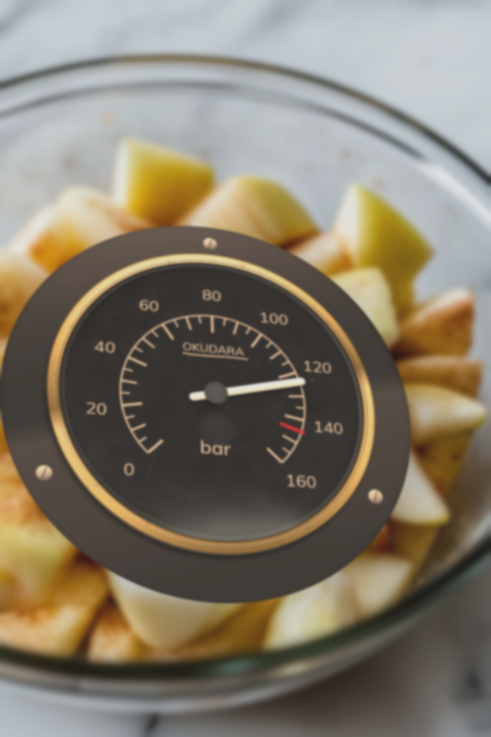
125 bar
